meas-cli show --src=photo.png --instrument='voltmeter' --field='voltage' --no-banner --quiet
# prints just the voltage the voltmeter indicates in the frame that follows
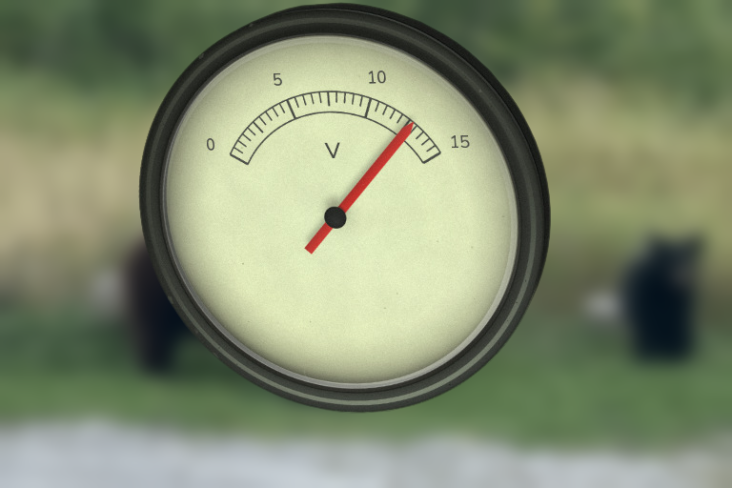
12.75 V
